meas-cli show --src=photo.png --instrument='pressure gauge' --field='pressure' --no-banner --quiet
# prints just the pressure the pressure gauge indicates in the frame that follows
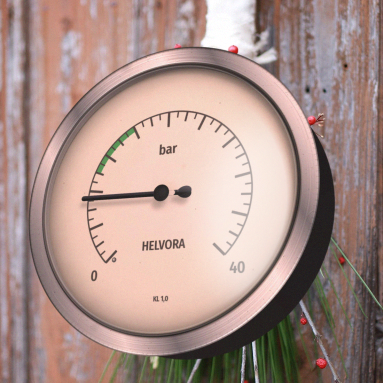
7 bar
